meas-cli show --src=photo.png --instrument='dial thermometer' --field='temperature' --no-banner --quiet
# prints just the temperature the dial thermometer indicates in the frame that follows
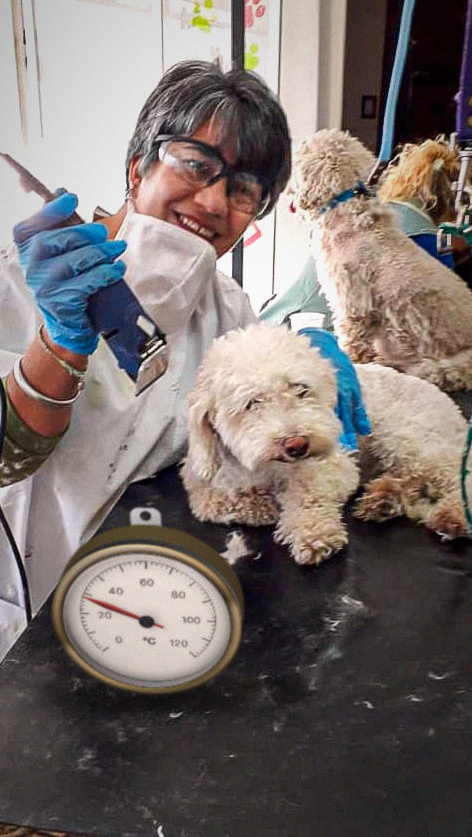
30 °C
